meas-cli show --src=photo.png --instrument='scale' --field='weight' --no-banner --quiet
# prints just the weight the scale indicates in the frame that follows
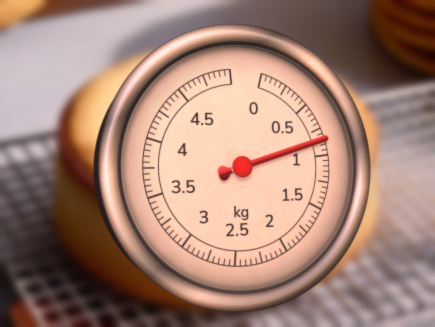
0.85 kg
